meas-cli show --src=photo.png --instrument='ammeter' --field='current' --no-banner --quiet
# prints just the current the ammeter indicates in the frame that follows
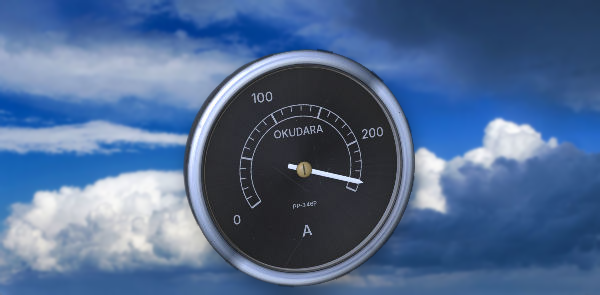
240 A
